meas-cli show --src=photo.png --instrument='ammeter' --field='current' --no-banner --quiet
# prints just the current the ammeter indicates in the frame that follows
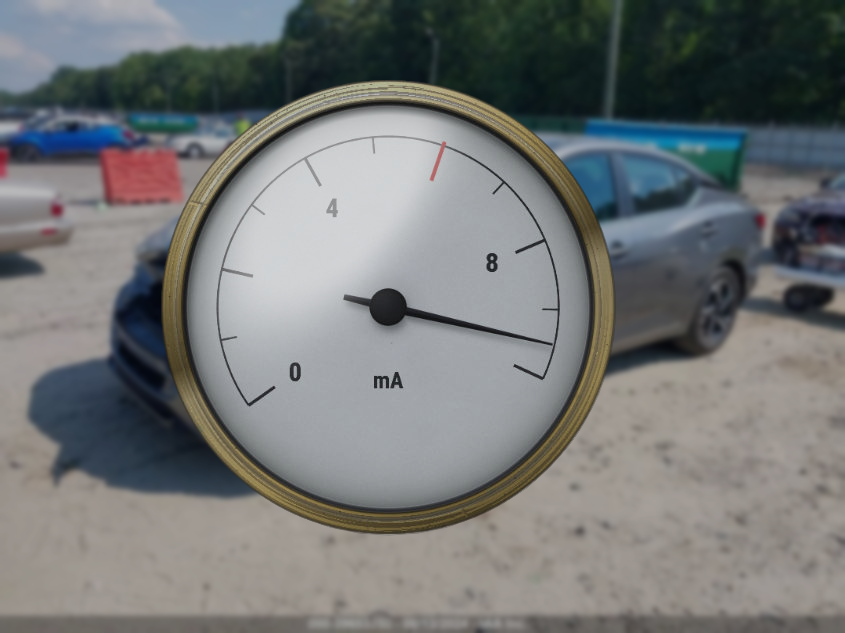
9.5 mA
